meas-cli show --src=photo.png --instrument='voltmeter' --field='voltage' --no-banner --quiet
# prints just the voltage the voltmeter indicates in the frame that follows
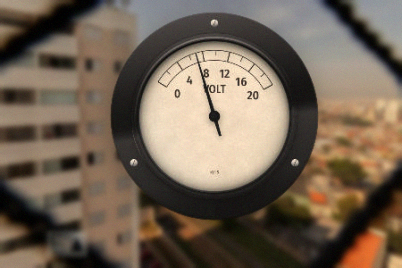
7 V
